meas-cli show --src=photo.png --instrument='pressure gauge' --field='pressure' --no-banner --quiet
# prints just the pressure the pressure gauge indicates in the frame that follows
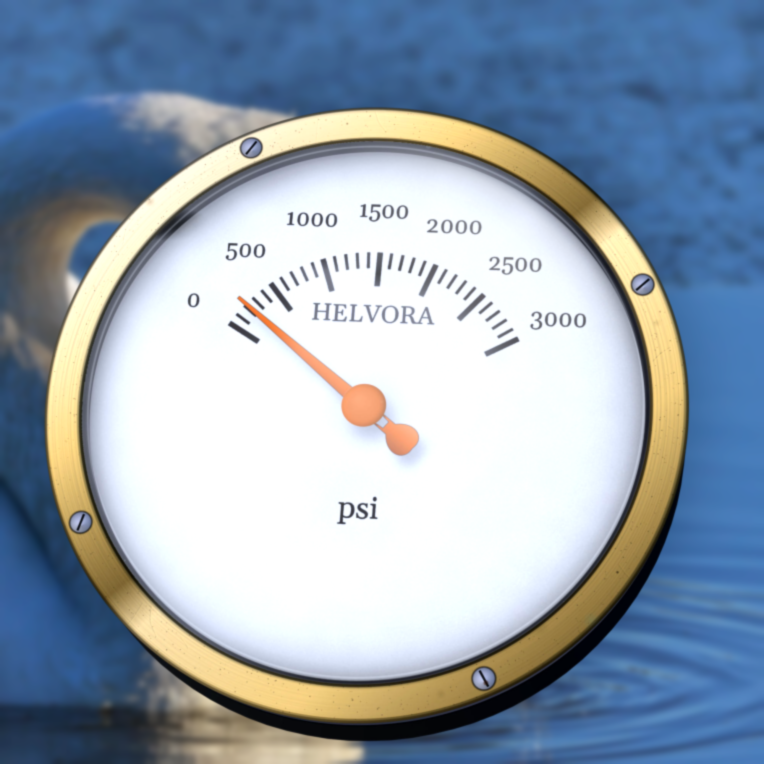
200 psi
